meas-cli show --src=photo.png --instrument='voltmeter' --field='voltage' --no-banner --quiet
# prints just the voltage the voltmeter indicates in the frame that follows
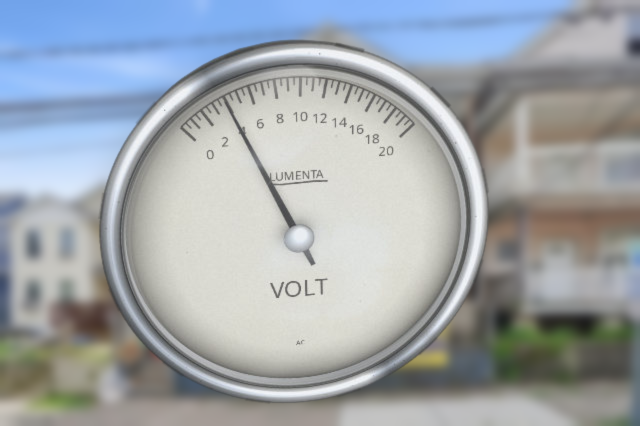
4 V
